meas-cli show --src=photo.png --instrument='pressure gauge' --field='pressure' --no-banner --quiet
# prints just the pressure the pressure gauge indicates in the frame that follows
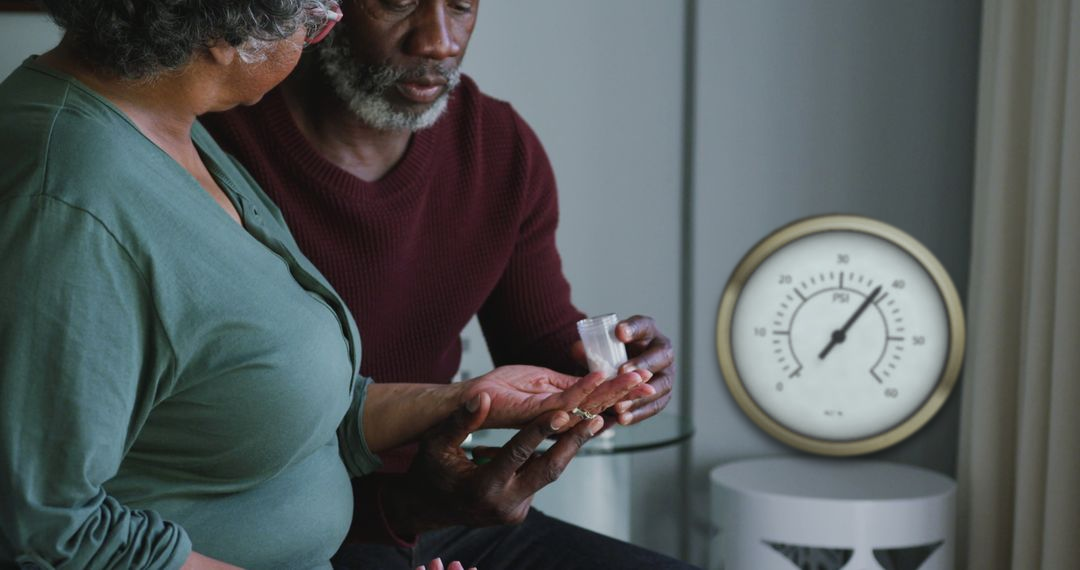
38 psi
